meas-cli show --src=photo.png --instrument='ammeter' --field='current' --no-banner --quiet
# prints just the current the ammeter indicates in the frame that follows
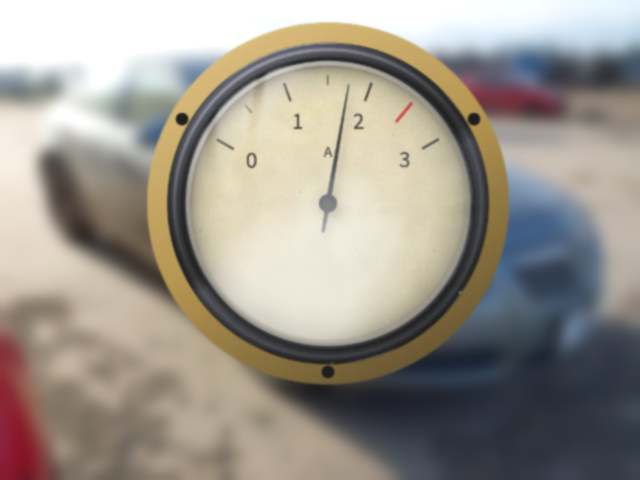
1.75 A
